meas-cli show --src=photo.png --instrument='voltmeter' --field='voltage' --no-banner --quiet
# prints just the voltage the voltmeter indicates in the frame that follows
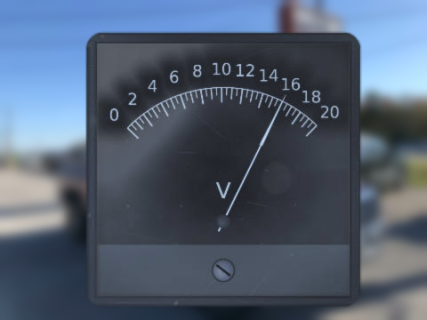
16 V
